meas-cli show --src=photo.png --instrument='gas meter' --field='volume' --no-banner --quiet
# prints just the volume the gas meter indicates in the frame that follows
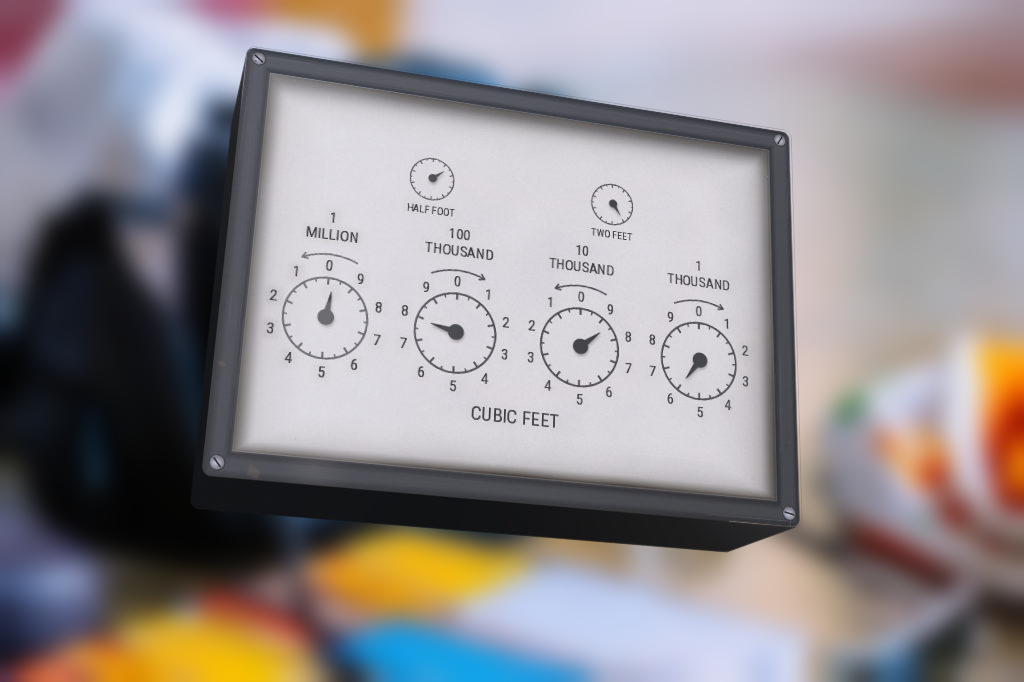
978600 ft³
